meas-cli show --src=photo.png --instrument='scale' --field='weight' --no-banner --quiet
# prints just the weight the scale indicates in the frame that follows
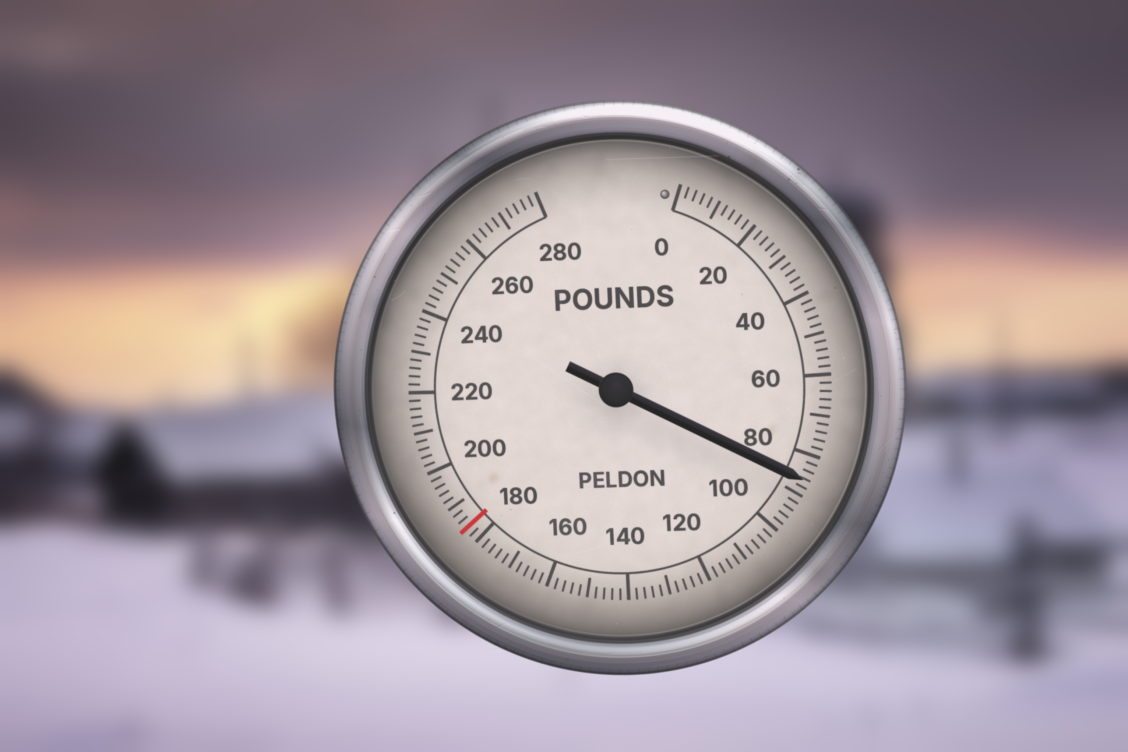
86 lb
